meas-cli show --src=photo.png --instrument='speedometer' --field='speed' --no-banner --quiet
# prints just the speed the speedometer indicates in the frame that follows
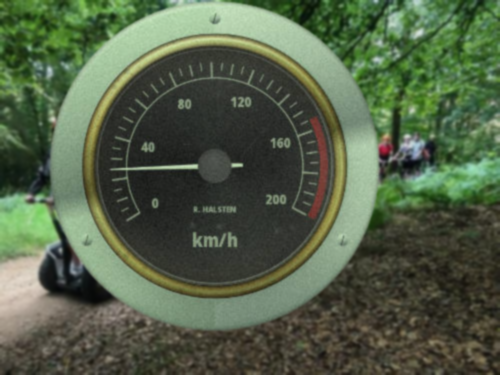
25 km/h
